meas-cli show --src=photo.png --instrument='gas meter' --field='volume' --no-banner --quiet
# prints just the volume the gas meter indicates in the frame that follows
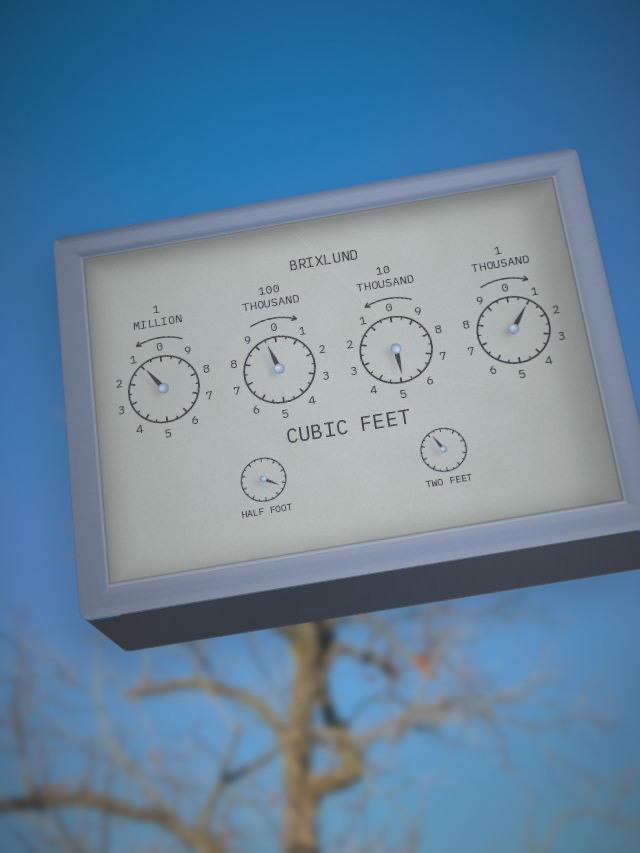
95100 ft³
